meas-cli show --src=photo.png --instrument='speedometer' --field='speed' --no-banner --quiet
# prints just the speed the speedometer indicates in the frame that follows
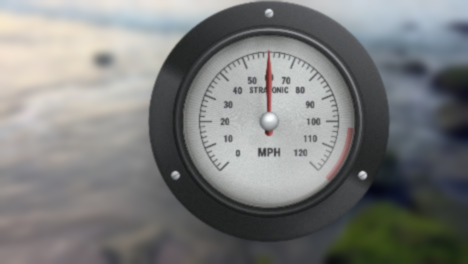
60 mph
